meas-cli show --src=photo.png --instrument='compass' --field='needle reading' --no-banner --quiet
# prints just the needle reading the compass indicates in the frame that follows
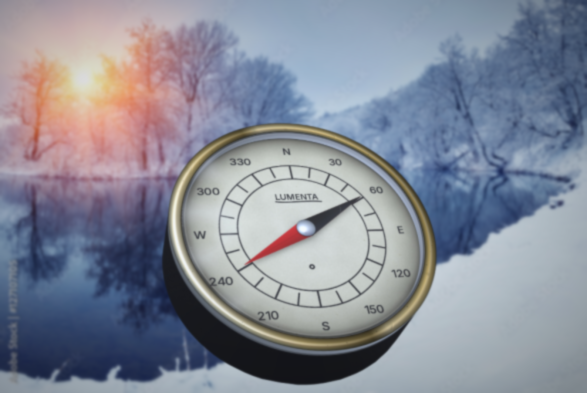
240 °
